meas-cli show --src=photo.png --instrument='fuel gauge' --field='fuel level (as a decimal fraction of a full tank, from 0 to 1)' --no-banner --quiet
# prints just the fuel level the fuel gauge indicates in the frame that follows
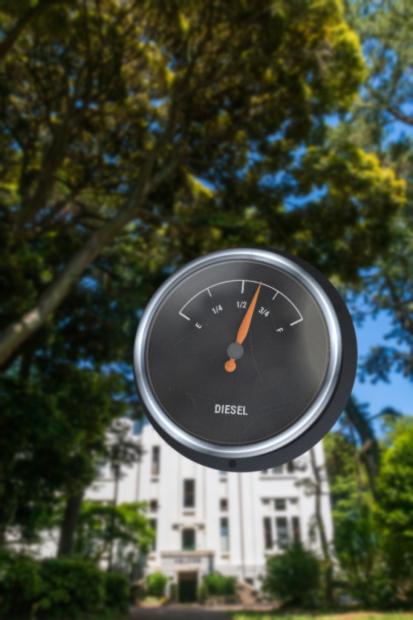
0.625
